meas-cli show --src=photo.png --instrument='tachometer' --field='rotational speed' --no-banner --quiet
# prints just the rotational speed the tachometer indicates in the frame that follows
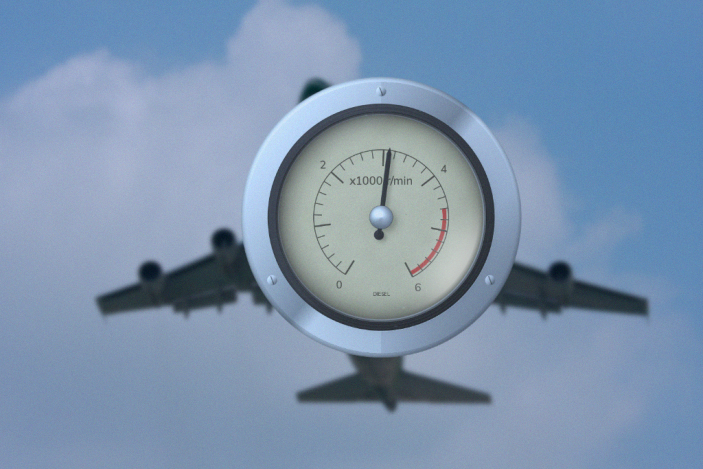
3100 rpm
